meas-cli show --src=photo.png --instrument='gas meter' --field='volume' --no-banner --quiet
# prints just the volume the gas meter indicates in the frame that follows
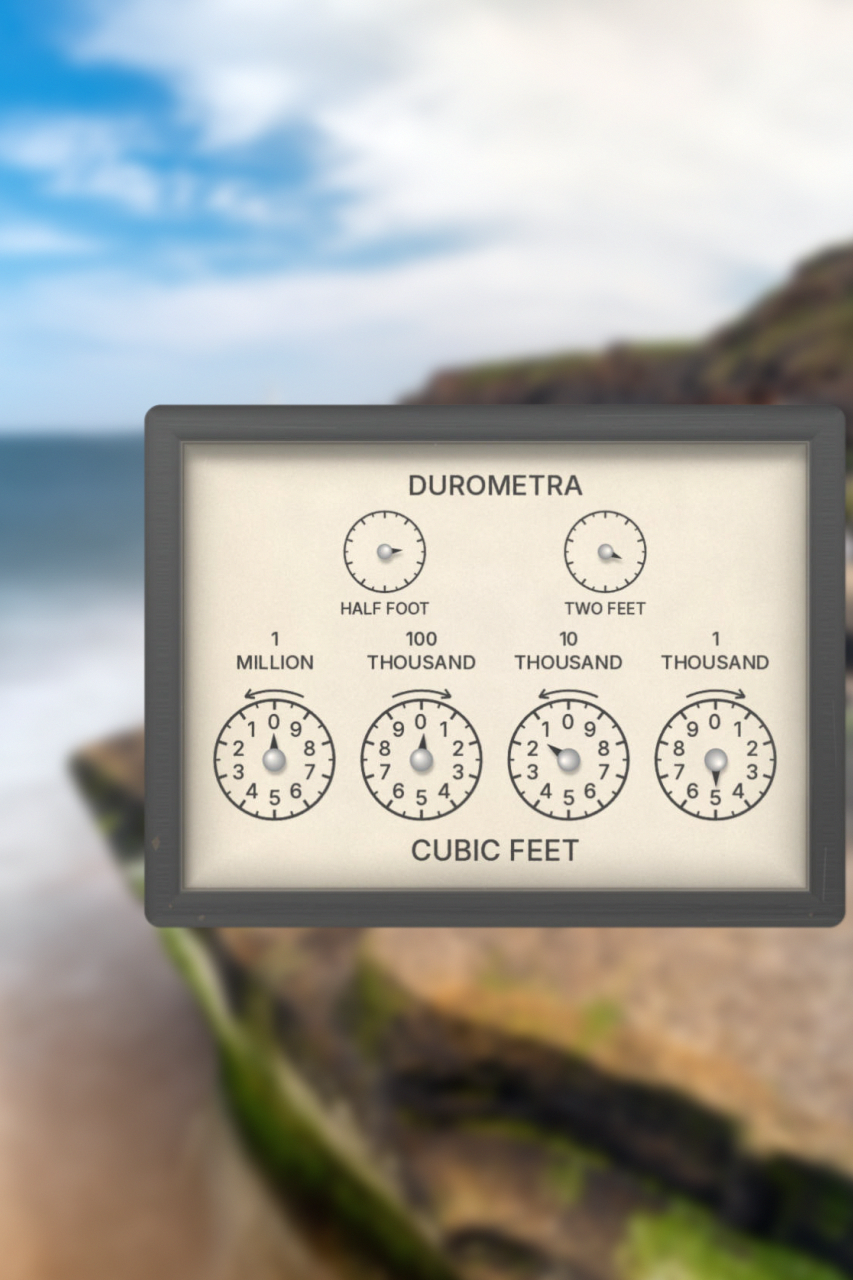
1500 ft³
